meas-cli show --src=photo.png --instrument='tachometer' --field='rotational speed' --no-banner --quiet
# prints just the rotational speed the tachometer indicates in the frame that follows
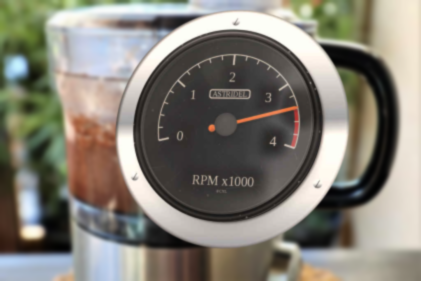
3400 rpm
